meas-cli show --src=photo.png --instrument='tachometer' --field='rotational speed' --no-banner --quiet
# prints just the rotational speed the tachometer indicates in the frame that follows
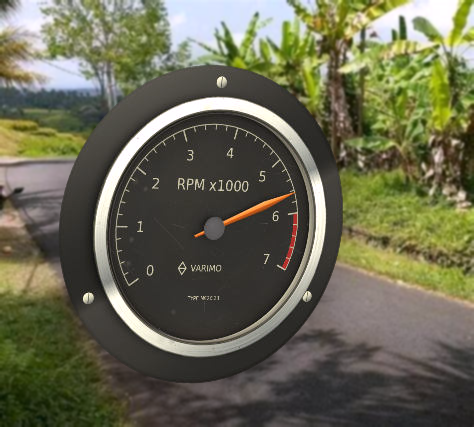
5600 rpm
